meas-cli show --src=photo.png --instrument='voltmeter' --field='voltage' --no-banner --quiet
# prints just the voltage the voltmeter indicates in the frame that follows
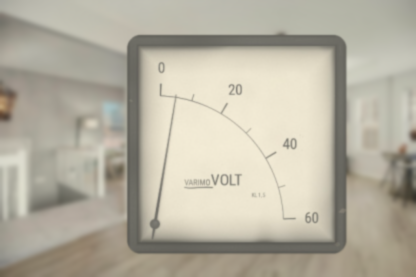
5 V
